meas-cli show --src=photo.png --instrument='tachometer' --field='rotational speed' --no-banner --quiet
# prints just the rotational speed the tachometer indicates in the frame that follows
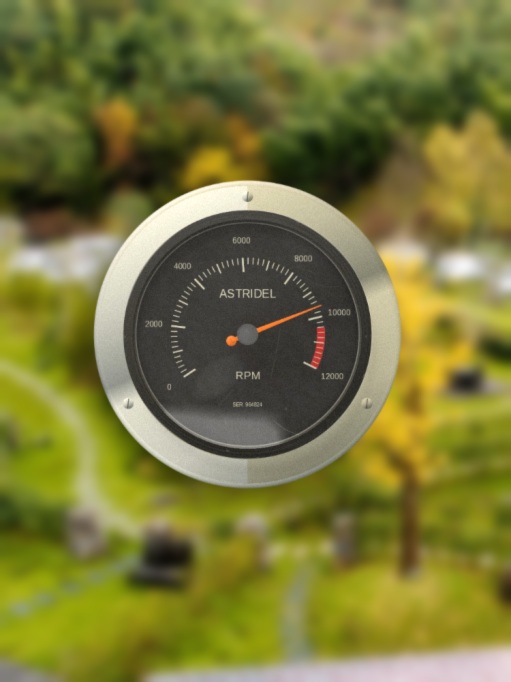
9600 rpm
